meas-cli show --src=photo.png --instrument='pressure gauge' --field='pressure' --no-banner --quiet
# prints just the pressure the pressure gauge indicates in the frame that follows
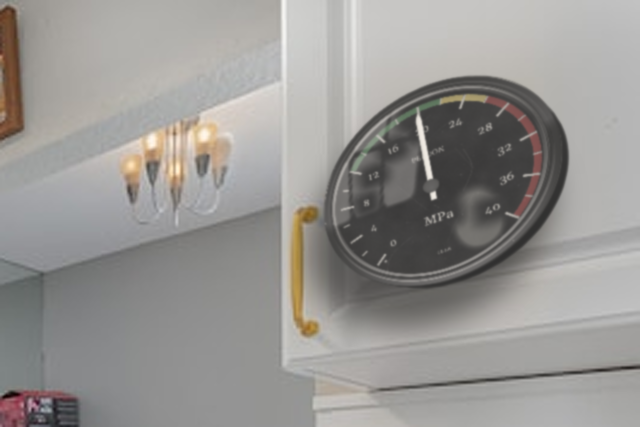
20 MPa
